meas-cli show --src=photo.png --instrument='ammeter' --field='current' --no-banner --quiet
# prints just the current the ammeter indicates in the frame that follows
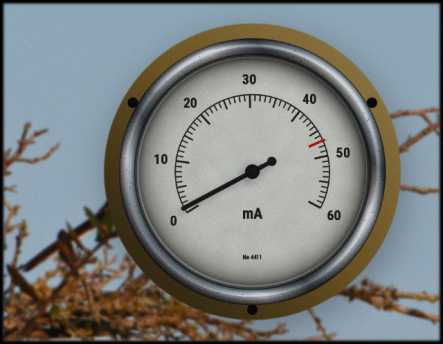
1 mA
